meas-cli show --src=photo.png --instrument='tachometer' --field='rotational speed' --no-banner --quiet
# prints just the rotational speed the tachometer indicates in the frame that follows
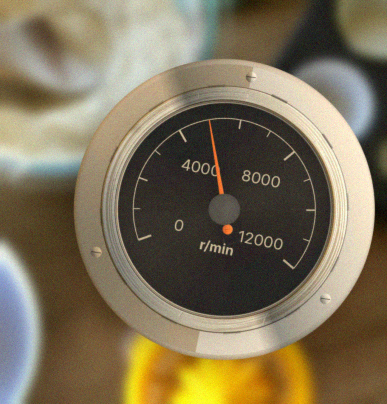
5000 rpm
